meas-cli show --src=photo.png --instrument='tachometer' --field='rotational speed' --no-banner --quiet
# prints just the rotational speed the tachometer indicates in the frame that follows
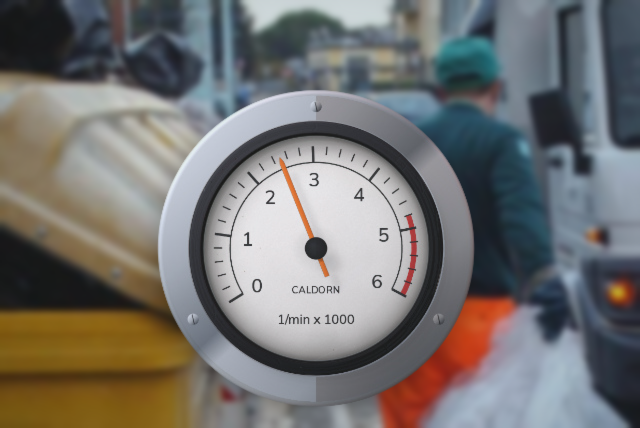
2500 rpm
